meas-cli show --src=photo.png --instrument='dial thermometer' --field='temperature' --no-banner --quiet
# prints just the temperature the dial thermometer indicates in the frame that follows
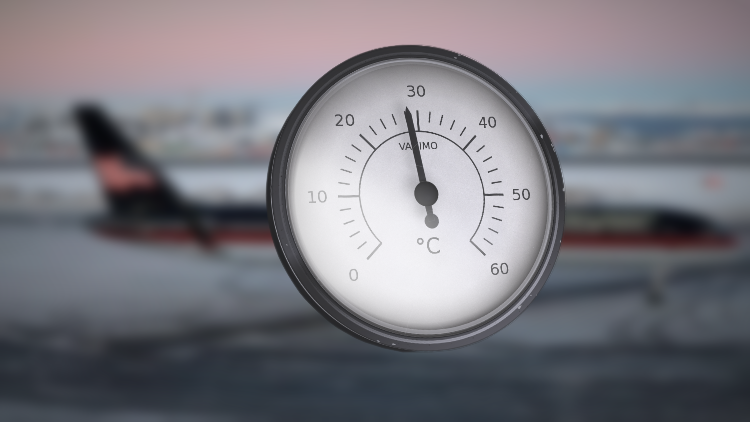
28 °C
